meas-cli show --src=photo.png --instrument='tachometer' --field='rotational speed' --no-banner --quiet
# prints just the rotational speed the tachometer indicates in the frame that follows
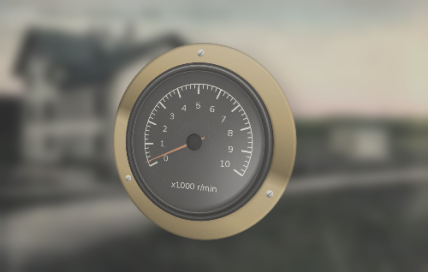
200 rpm
